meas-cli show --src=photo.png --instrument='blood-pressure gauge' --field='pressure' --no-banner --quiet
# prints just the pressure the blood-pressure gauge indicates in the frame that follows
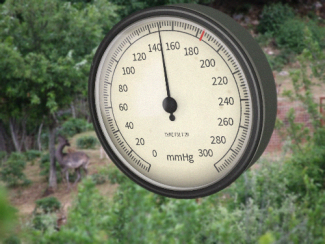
150 mmHg
